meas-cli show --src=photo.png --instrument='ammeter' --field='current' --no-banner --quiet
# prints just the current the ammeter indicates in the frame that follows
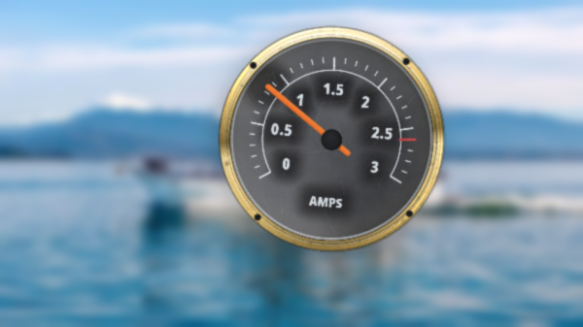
0.85 A
